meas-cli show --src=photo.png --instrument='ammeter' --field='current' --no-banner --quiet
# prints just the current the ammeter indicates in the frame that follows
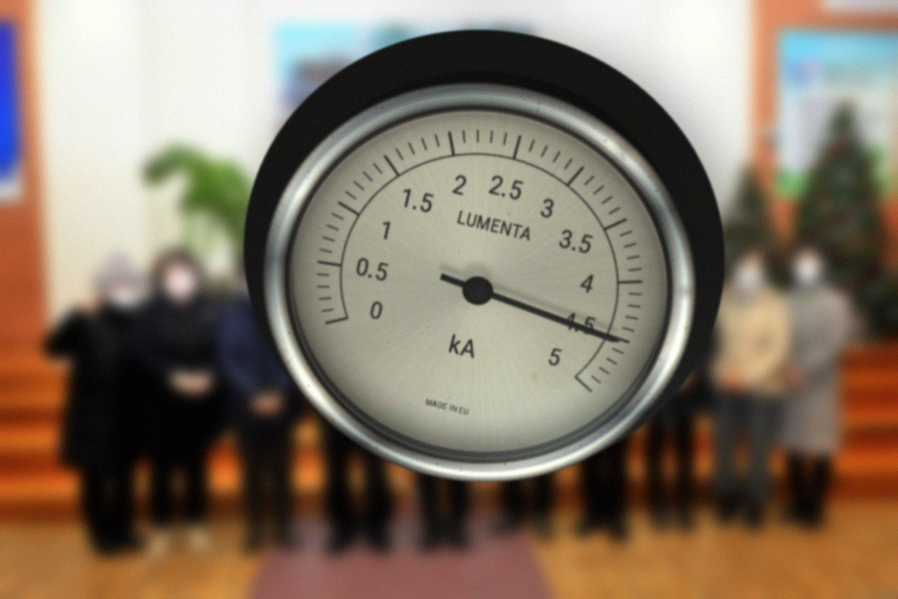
4.5 kA
